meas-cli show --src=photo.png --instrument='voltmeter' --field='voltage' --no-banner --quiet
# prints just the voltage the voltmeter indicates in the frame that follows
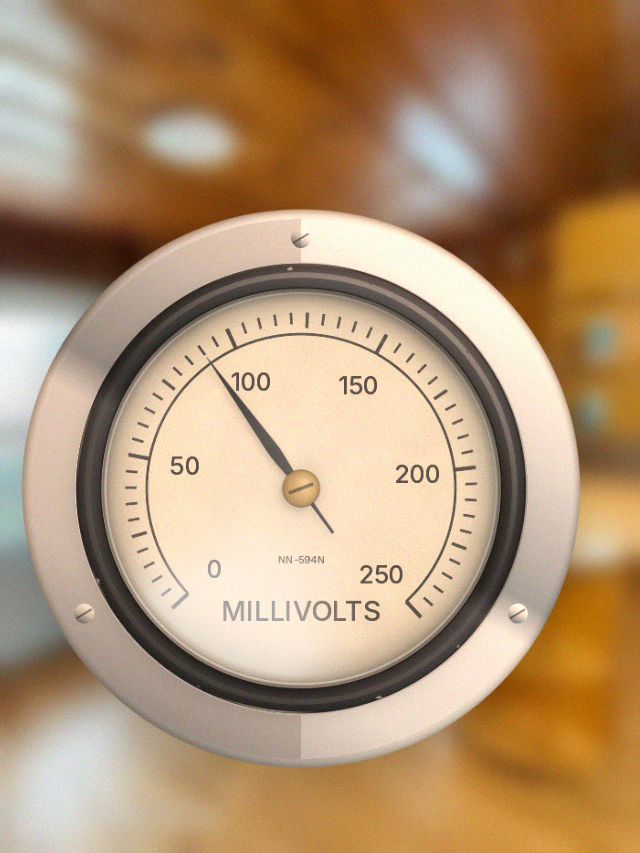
90 mV
